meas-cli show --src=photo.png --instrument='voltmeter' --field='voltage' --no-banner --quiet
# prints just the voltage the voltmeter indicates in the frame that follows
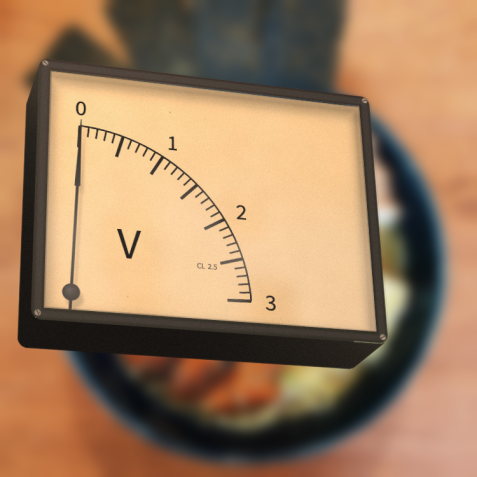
0 V
